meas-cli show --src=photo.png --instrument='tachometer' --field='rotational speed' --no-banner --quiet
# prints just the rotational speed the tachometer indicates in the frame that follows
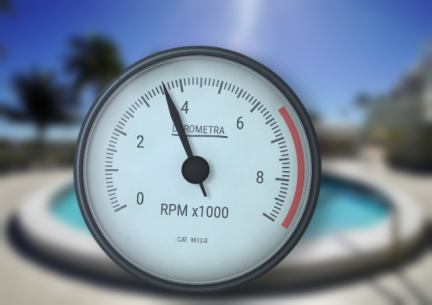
3600 rpm
